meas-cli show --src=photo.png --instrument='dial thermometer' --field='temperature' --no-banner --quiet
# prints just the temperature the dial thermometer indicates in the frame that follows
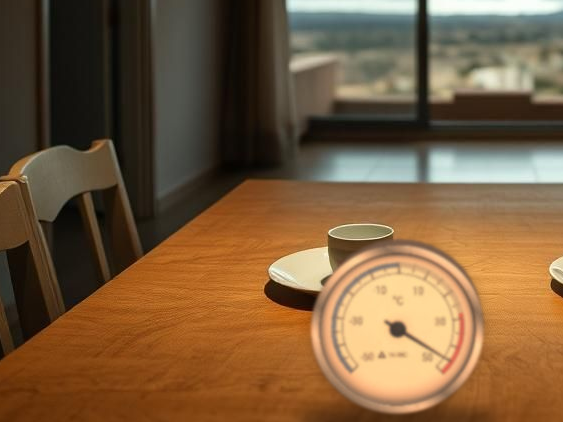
45 °C
